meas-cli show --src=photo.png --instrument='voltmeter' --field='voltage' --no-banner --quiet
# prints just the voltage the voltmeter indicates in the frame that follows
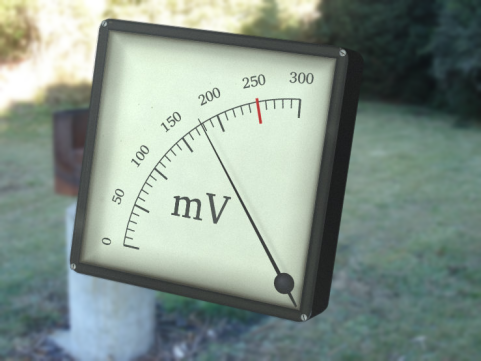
180 mV
